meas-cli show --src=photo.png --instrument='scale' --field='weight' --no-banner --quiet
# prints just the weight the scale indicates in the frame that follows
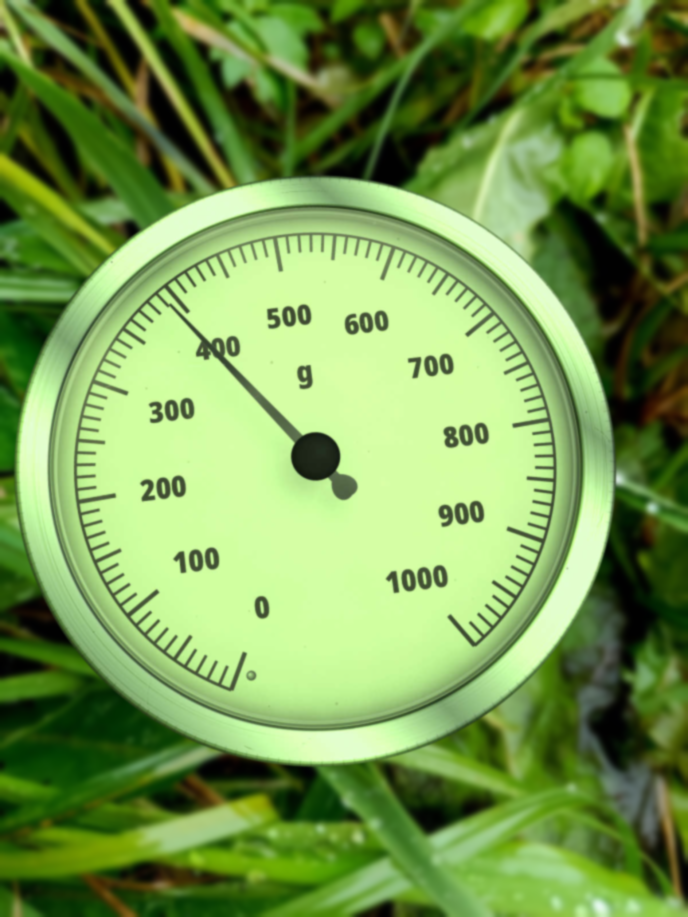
390 g
